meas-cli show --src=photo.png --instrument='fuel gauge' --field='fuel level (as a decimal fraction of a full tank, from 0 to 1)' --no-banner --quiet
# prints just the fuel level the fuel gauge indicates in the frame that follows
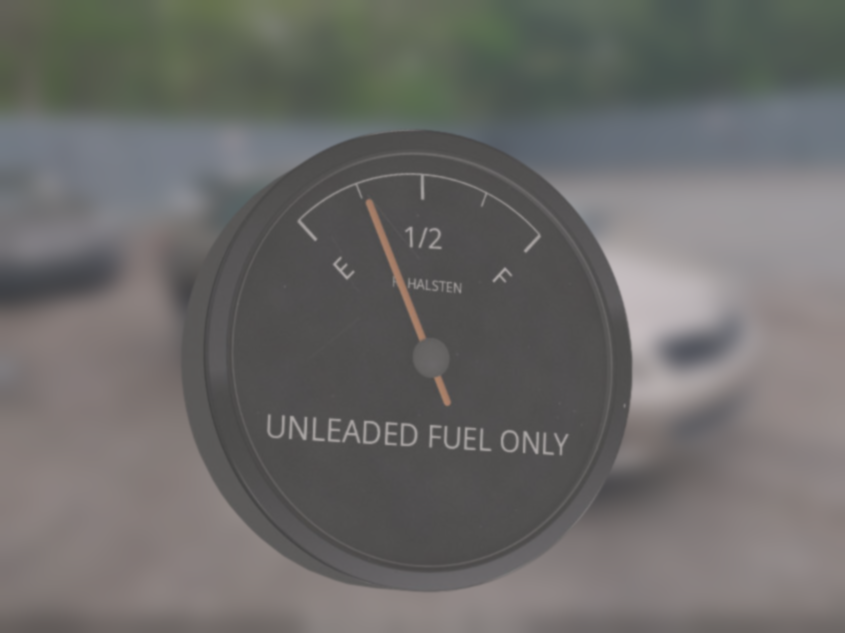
0.25
